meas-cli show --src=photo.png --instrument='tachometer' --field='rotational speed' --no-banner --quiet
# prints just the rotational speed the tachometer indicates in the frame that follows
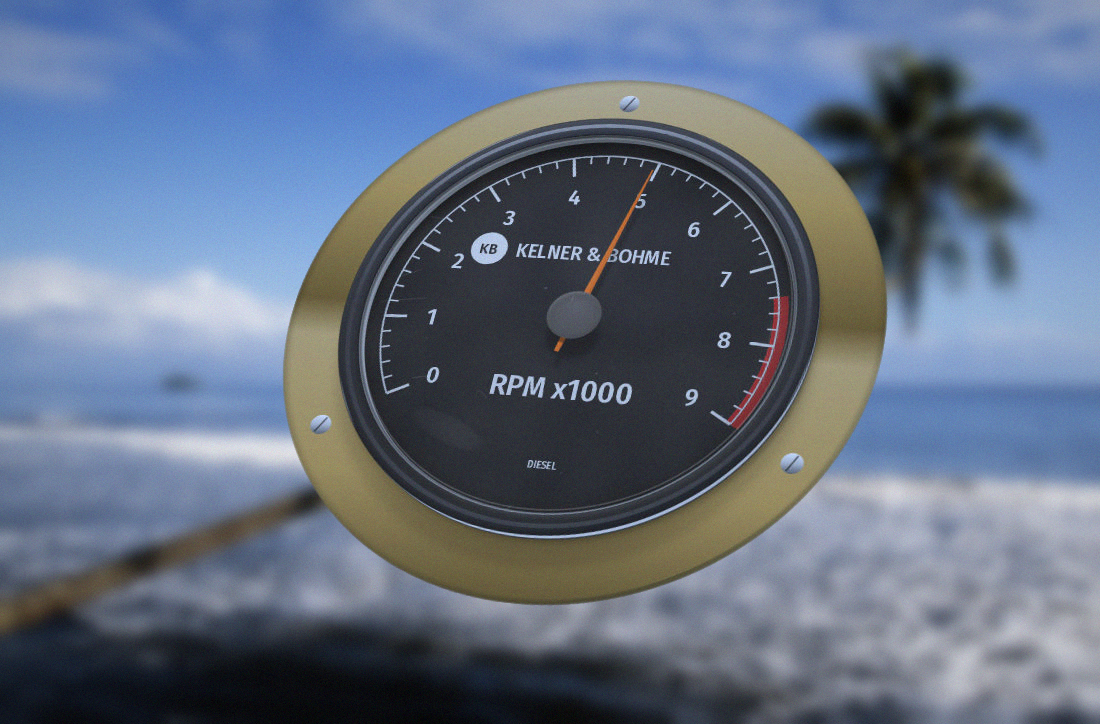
5000 rpm
